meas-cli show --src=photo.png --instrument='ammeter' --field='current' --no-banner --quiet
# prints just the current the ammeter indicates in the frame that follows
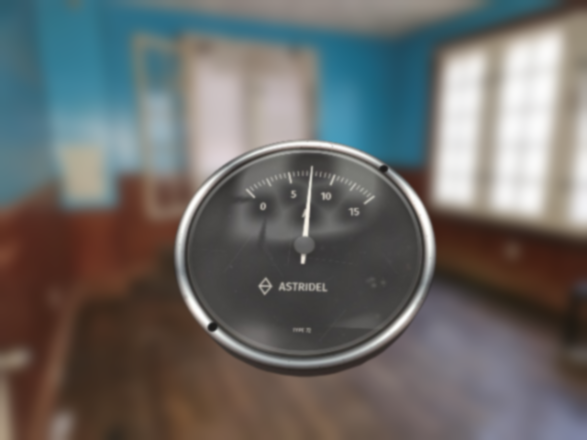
7.5 A
